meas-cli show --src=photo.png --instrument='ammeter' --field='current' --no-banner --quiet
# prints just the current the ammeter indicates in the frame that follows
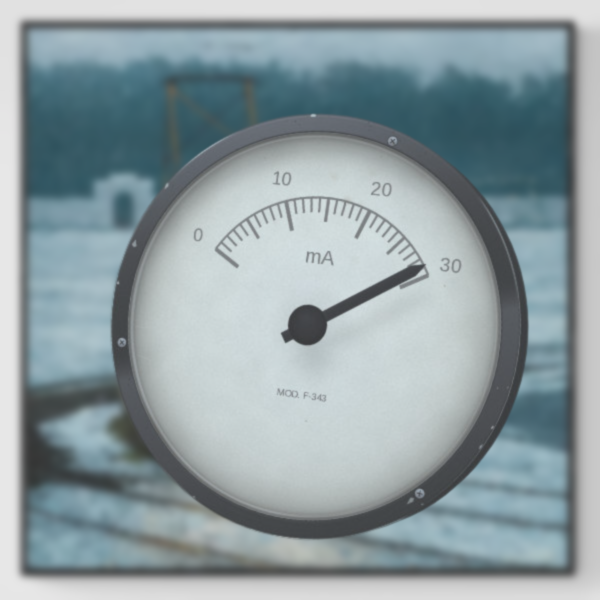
29 mA
